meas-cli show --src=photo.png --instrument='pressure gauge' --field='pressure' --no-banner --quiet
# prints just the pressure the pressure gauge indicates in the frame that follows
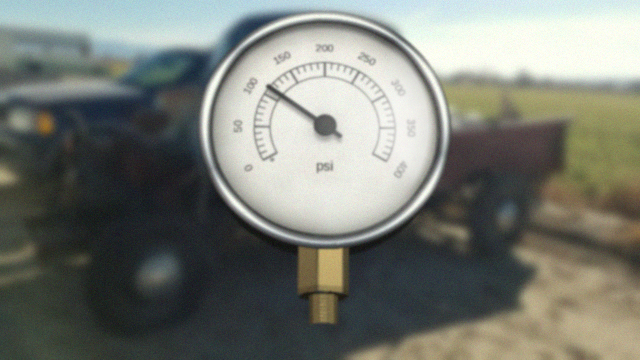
110 psi
